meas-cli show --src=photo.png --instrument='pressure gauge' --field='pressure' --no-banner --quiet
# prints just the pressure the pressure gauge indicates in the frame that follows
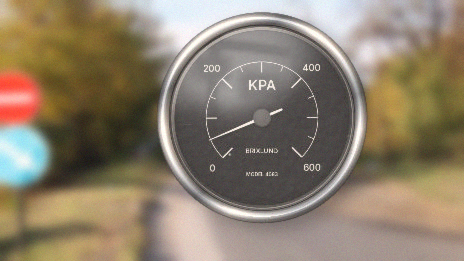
50 kPa
